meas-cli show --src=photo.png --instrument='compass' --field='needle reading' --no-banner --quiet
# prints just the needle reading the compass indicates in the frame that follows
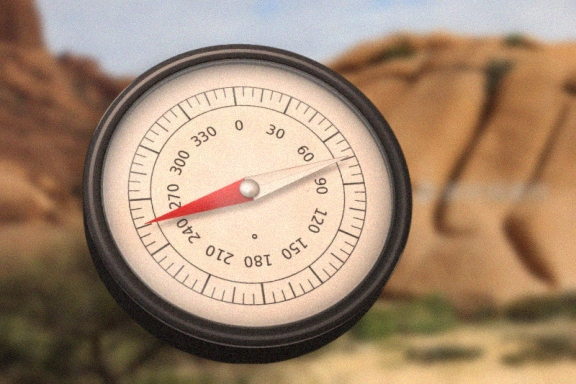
255 °
